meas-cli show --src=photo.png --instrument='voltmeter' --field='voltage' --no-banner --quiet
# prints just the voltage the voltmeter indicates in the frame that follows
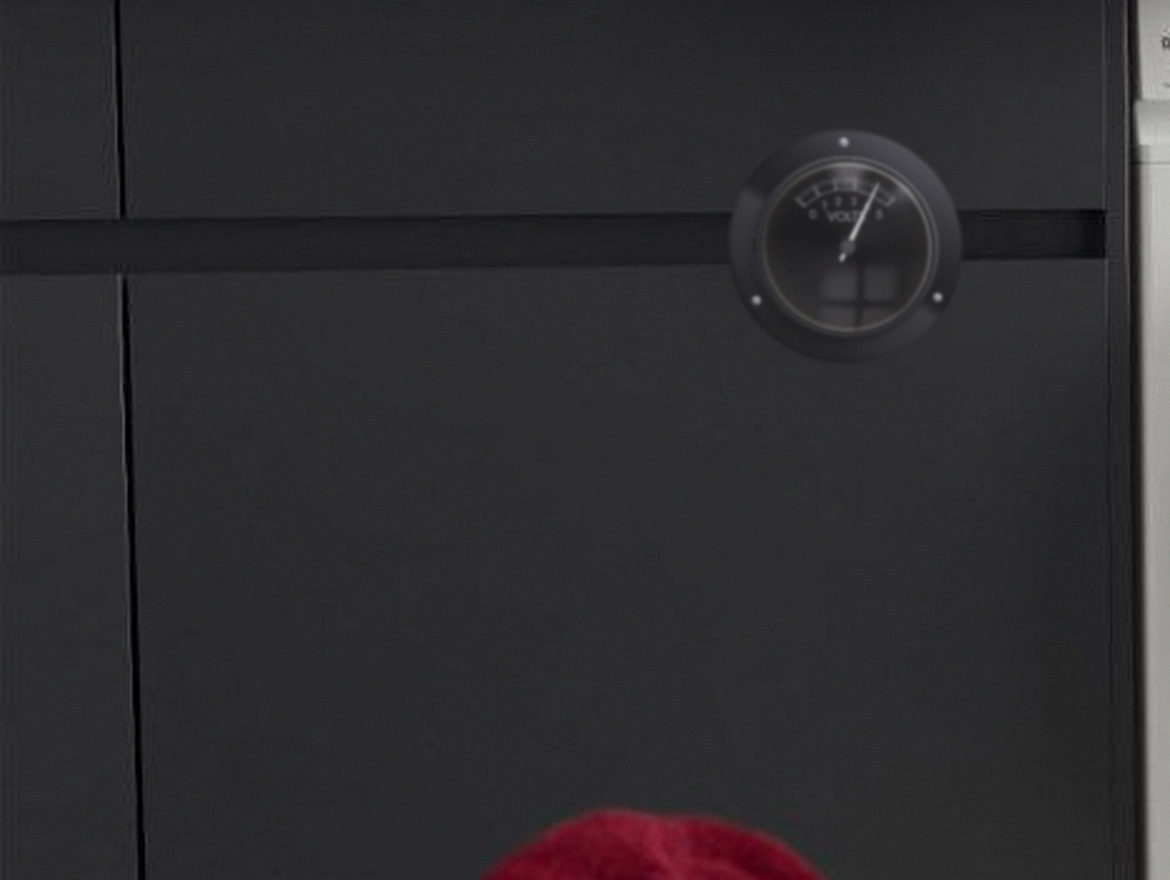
4 V
